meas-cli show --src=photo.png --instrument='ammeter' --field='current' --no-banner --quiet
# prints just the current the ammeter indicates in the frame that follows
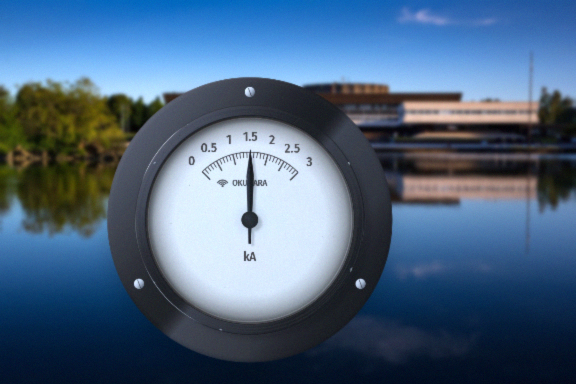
1.5 kA
